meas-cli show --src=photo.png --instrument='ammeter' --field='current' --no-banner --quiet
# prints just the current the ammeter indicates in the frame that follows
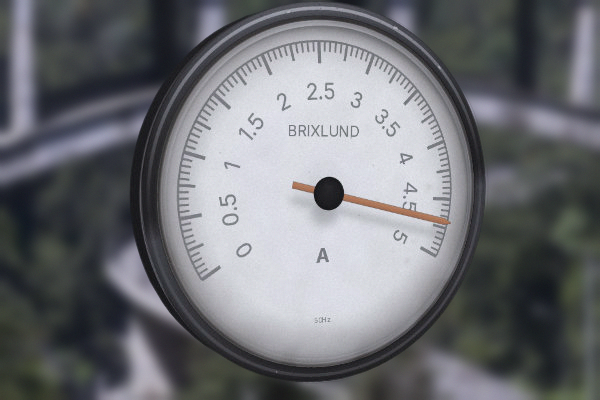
4.7 A
